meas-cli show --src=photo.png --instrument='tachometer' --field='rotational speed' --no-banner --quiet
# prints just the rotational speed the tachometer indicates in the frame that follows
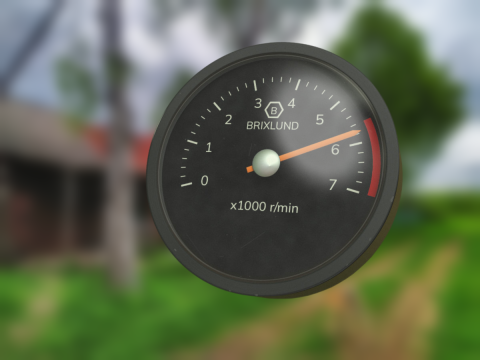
5800 rpm
